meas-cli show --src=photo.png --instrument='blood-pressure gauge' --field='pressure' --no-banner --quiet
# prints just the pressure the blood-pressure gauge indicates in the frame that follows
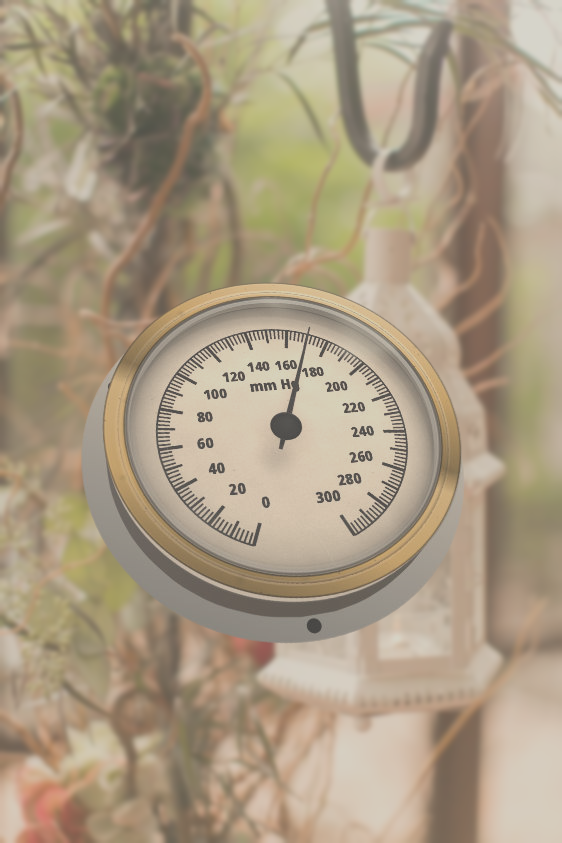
170 mmHg
